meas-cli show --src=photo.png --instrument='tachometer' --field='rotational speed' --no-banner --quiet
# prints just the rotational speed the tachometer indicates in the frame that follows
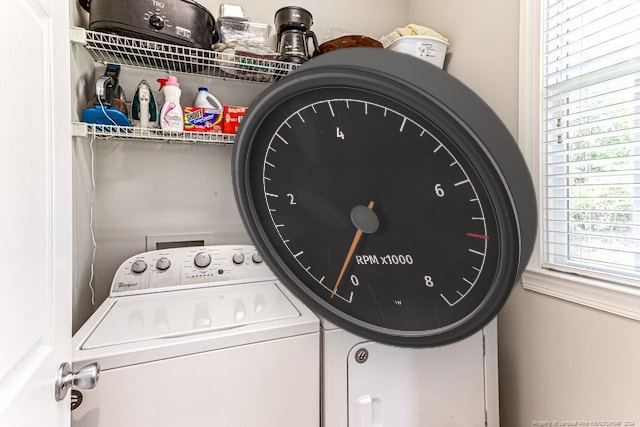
250 rpm
